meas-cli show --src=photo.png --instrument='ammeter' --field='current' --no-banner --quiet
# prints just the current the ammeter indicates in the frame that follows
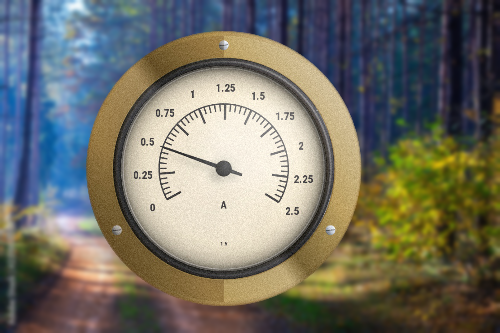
0.5 A
